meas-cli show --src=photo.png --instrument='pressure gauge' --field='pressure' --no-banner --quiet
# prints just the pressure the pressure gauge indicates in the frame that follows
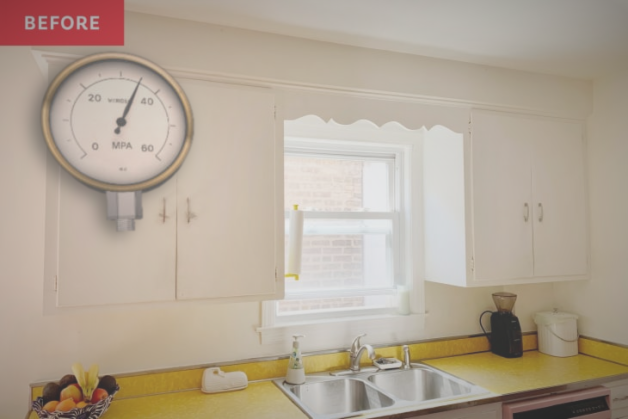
35 MPa
